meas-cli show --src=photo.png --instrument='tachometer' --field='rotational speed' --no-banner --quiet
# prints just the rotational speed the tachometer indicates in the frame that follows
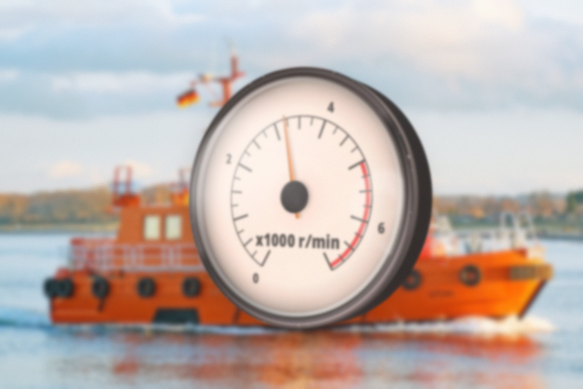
3250 rpm
